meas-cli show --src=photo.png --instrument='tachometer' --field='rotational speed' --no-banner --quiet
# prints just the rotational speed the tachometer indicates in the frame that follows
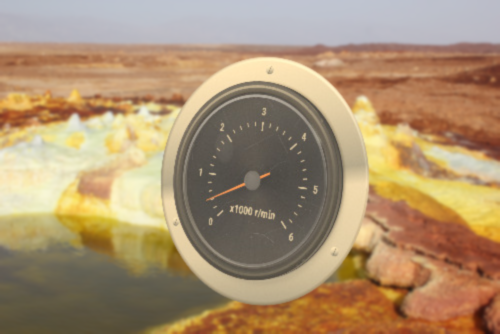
400 rpm
